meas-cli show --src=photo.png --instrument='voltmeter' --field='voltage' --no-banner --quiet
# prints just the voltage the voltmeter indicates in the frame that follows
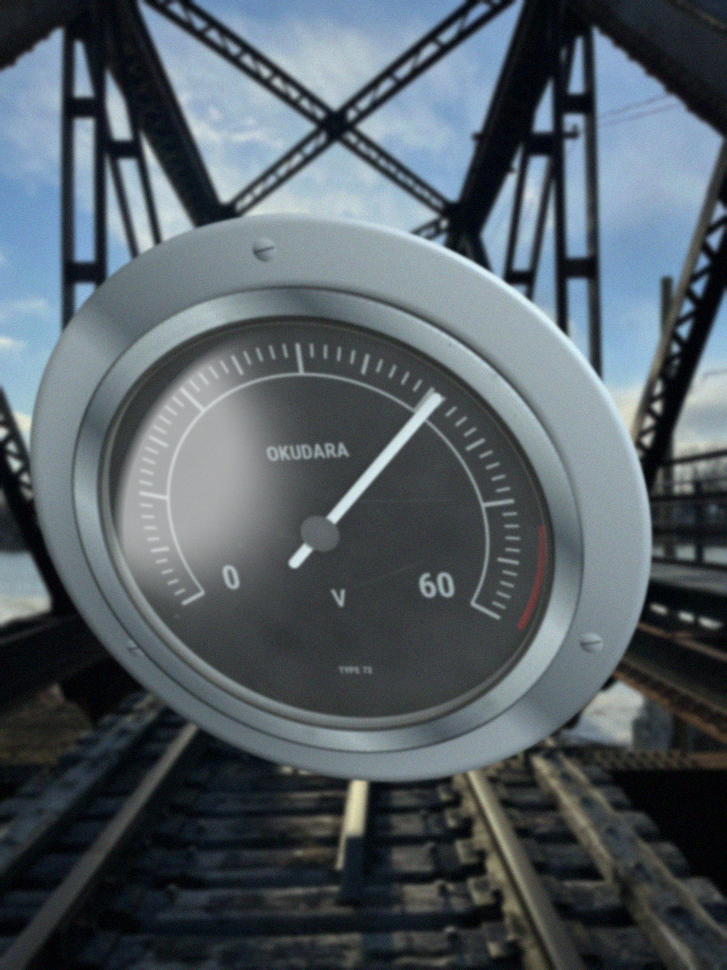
40.5 V
